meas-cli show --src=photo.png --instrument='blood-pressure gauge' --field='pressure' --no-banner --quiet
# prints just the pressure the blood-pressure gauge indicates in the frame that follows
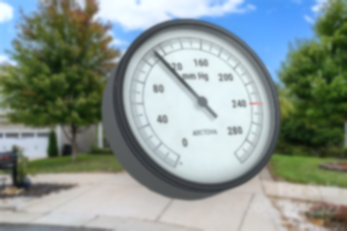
110 mmHg
